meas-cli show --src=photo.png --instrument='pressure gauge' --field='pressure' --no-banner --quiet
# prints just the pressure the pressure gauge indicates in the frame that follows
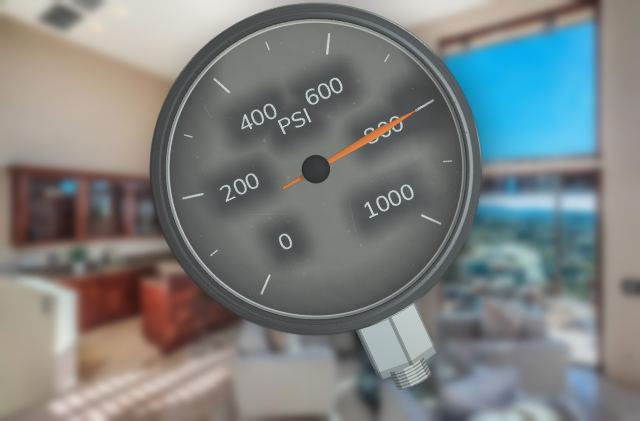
800 psi
